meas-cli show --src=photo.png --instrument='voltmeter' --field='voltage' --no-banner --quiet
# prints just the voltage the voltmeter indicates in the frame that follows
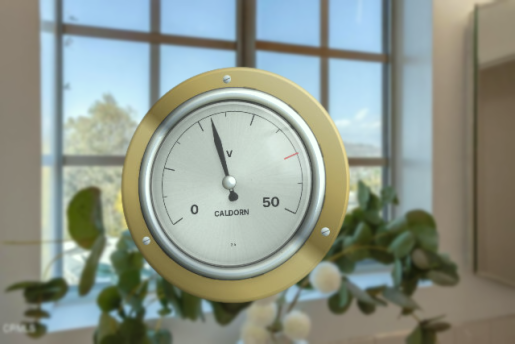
22.5 V
